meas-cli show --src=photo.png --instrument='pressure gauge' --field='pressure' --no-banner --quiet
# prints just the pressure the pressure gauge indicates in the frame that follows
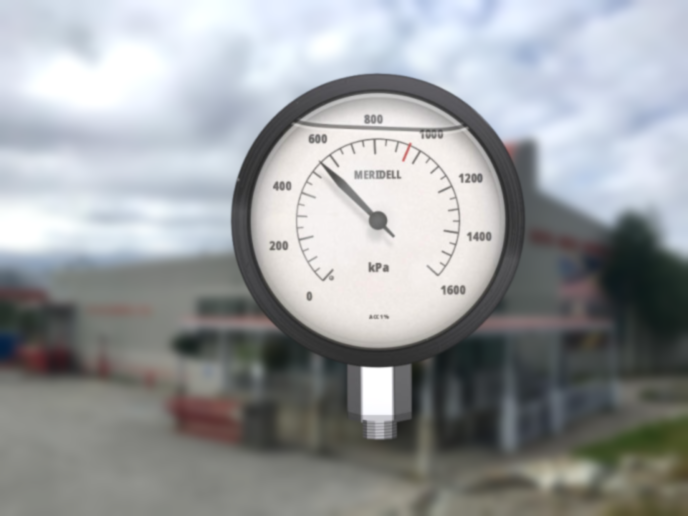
550 kPa
